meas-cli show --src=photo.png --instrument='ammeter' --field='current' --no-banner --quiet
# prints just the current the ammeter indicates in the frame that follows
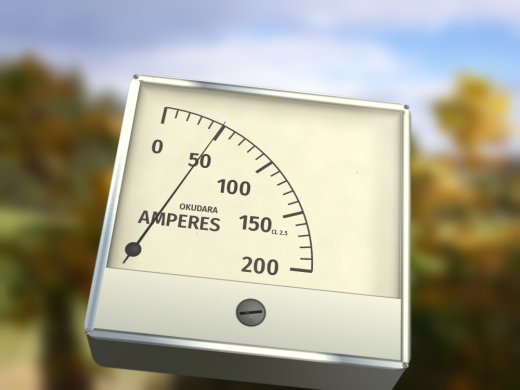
50 A
